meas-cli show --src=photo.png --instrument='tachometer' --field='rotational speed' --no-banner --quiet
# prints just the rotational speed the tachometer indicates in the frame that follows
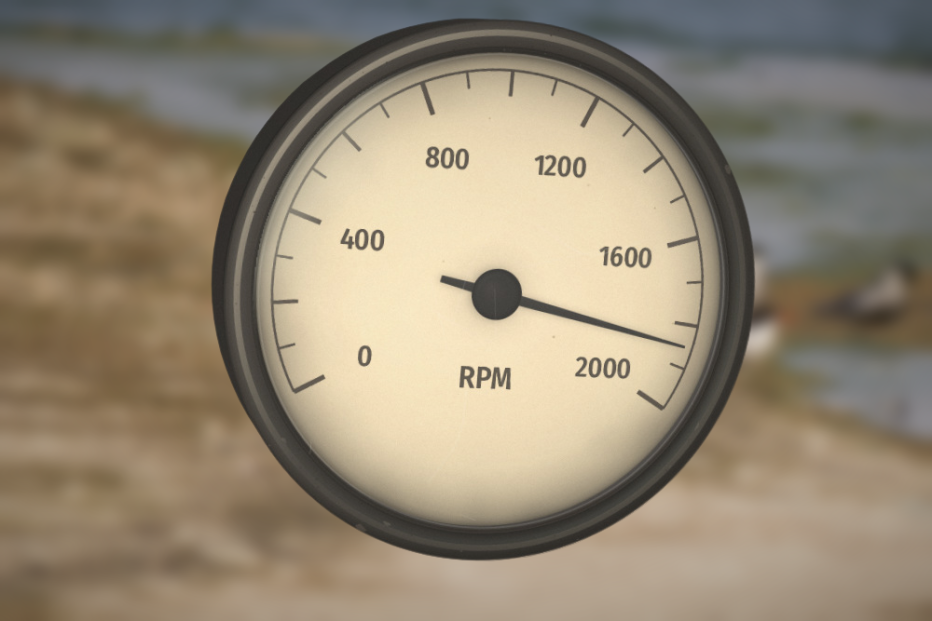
1850 rpm
